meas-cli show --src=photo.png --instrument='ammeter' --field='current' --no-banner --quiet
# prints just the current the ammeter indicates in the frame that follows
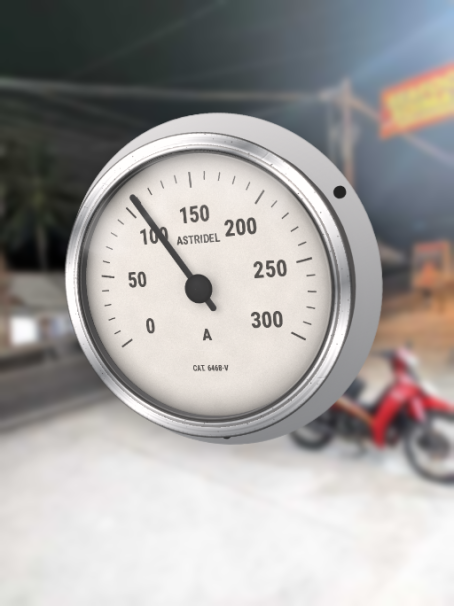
110 A
